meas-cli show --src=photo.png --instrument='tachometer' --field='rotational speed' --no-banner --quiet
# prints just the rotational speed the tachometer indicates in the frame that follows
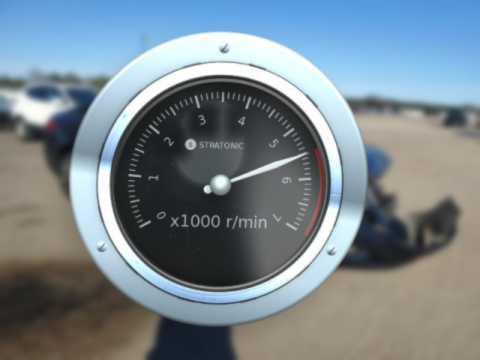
5500 rpm
